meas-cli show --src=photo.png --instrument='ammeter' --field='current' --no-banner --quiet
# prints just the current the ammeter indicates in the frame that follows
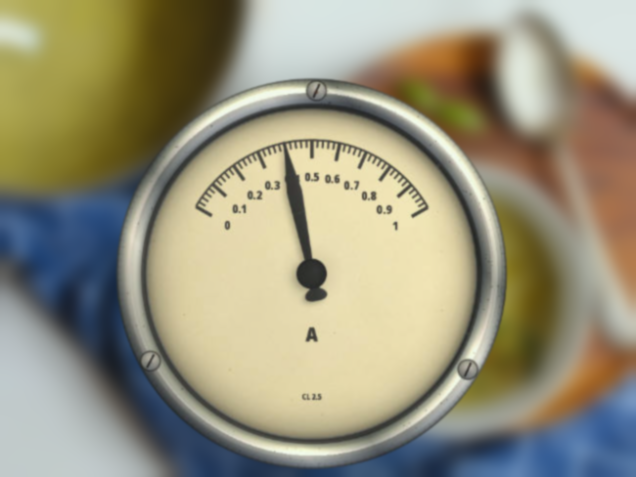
0.4 A
